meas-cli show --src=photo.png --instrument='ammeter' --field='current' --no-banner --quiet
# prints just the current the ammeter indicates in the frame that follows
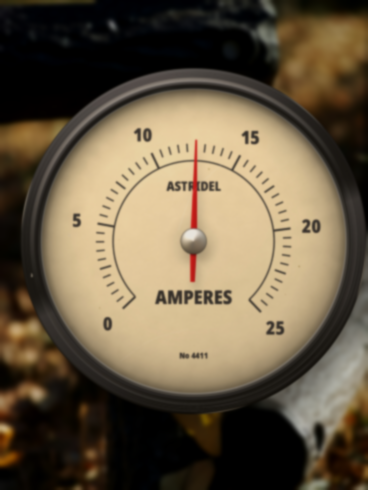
12.5 A
